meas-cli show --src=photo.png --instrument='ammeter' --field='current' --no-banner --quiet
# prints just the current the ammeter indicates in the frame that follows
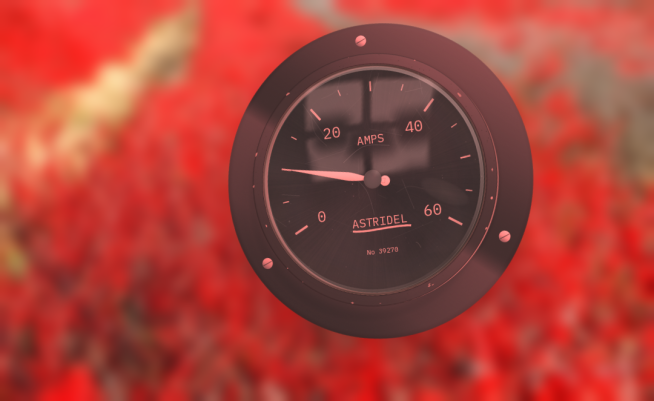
10 A
